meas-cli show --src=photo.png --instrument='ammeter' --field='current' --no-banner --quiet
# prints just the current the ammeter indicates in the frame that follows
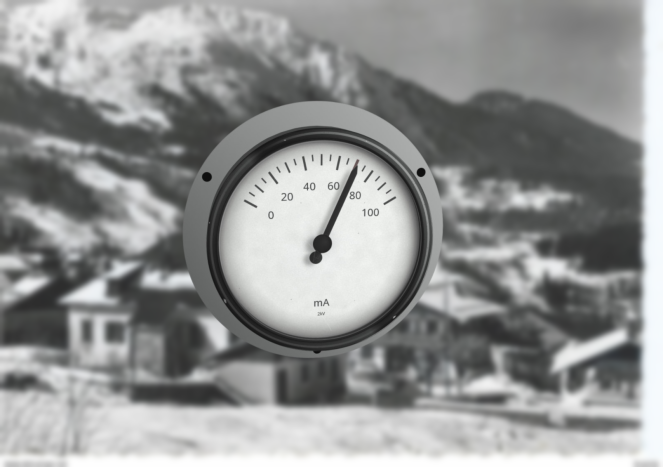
70 mA
